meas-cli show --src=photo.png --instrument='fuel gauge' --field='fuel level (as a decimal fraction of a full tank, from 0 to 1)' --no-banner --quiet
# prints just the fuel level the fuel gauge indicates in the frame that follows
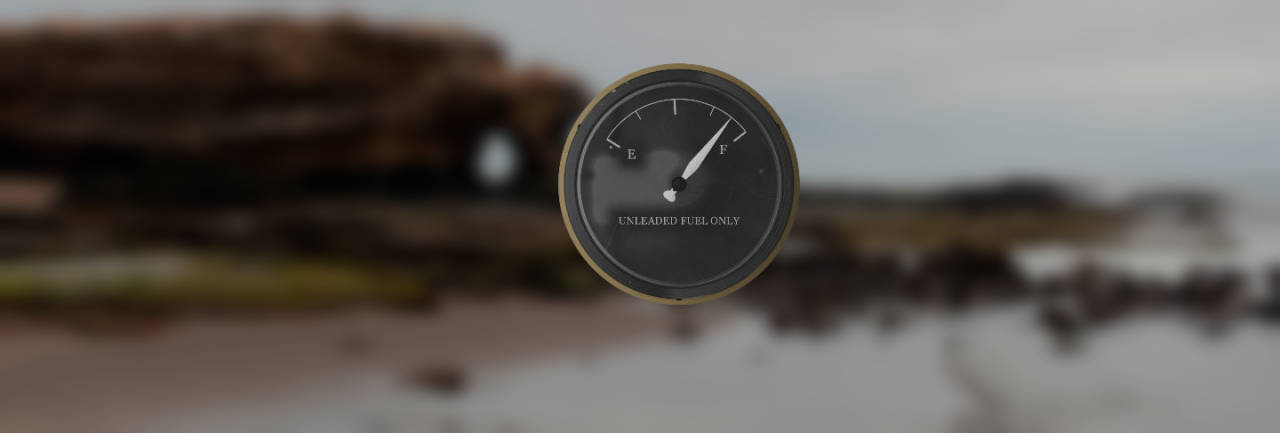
0.875
